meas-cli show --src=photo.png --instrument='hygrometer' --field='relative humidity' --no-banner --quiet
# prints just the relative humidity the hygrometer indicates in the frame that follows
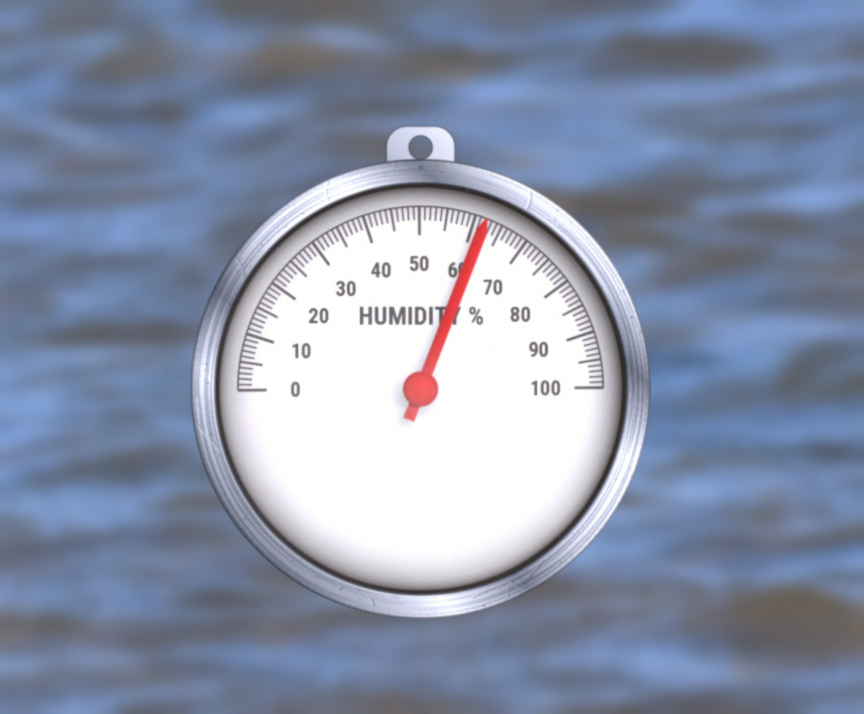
62 %
